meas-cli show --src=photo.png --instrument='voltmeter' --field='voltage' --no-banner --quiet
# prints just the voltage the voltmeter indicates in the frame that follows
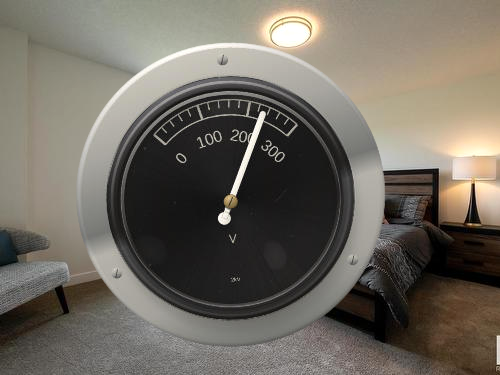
230 V
